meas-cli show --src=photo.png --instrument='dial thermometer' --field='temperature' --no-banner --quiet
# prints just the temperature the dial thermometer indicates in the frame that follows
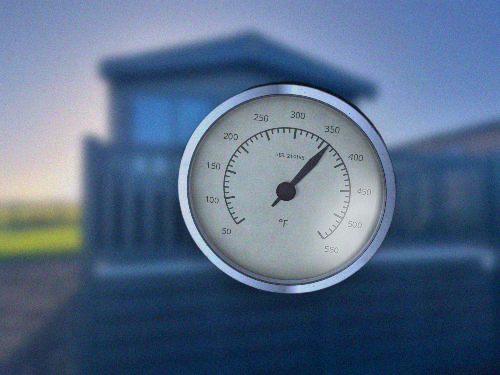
360 °F
